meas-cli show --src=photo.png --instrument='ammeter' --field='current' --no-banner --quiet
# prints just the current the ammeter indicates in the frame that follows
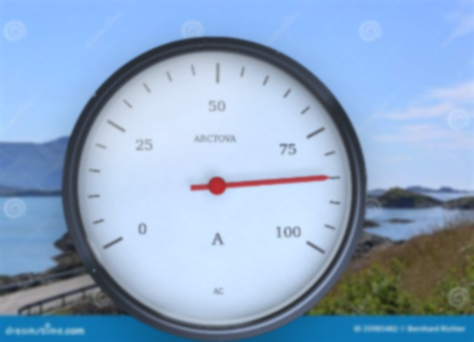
85 A
